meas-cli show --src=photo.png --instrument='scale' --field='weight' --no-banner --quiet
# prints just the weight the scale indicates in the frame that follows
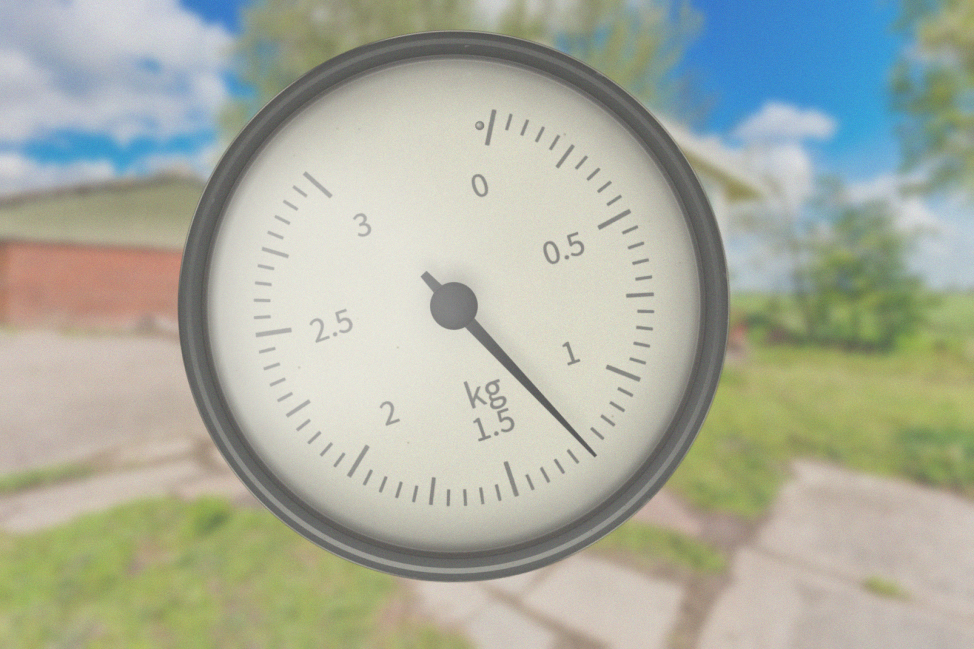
1.25 kg
